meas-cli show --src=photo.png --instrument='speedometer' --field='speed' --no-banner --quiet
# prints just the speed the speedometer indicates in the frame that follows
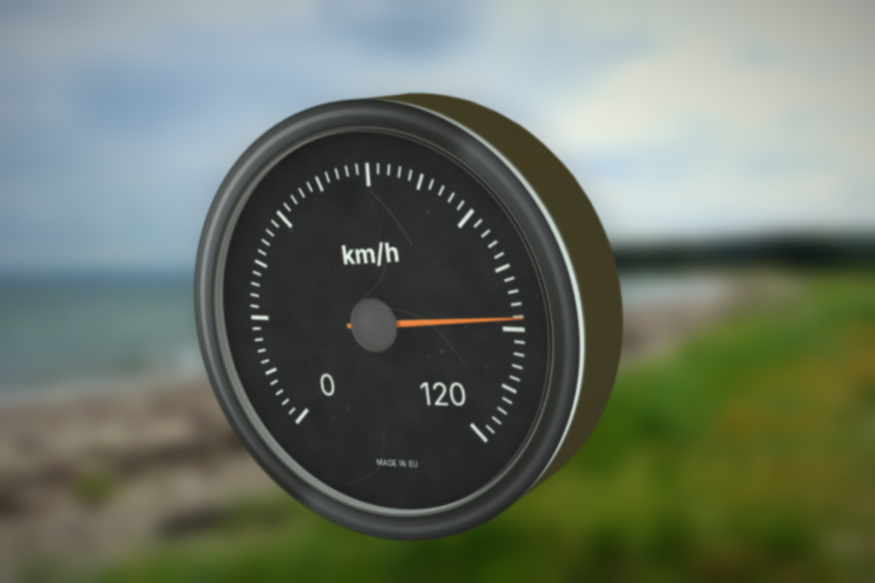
98 km/h
